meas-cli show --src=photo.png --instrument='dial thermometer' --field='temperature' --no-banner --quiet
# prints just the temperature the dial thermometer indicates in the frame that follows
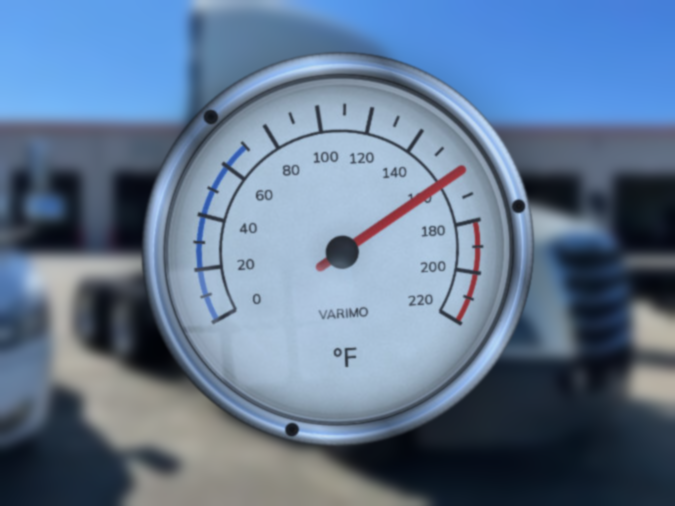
160 °F
